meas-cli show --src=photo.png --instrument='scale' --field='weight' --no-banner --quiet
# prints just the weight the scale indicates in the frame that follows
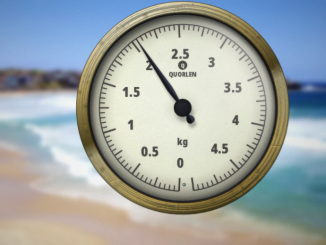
2.05 kg
